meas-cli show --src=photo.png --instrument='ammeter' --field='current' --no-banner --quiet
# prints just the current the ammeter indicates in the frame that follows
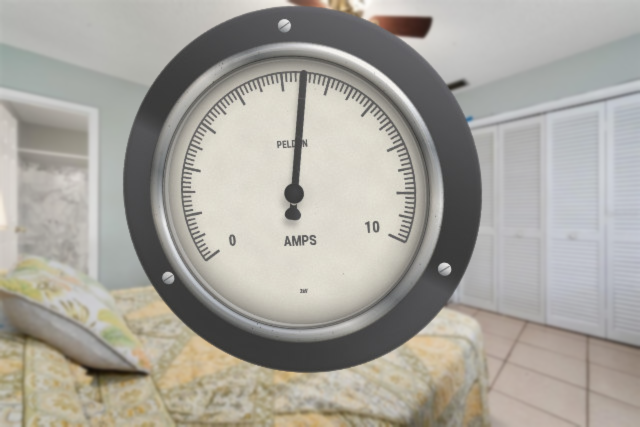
5.5 A
